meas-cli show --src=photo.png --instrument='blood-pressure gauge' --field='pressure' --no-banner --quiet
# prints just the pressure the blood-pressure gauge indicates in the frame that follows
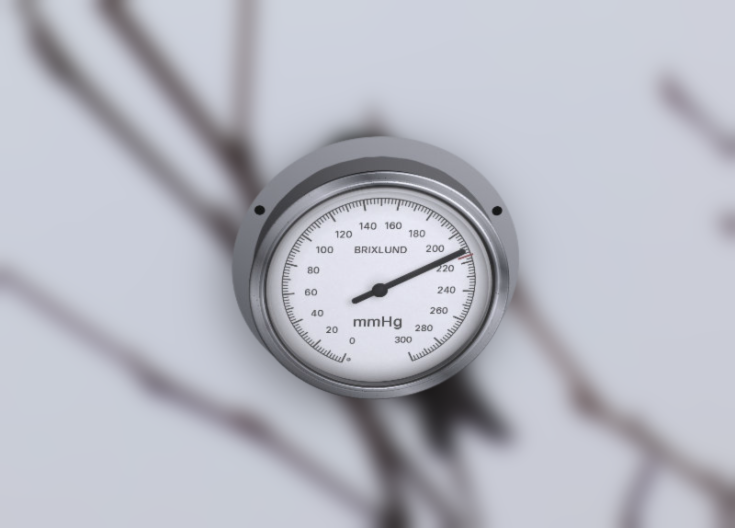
210 mmHg
